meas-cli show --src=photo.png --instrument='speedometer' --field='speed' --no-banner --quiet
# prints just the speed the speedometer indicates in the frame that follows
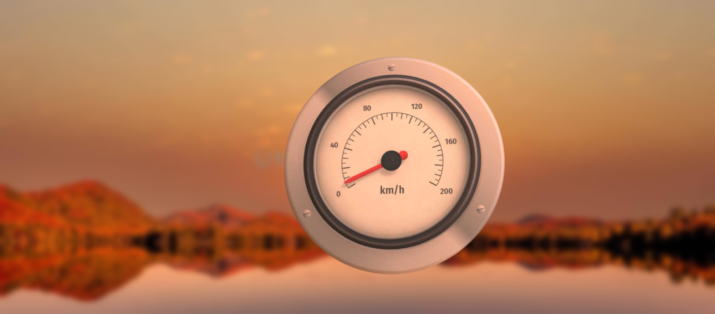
5 km/h
